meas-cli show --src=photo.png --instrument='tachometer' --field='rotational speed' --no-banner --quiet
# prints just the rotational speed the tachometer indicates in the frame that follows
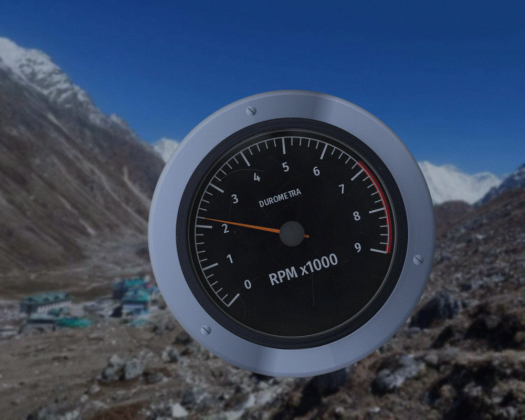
2200 rpm
